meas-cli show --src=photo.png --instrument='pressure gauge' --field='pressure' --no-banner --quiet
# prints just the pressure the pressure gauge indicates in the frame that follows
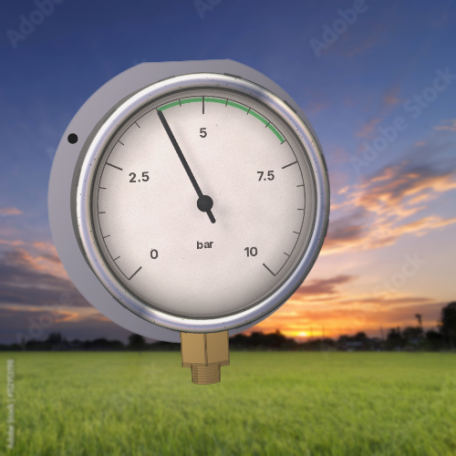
4 bar
